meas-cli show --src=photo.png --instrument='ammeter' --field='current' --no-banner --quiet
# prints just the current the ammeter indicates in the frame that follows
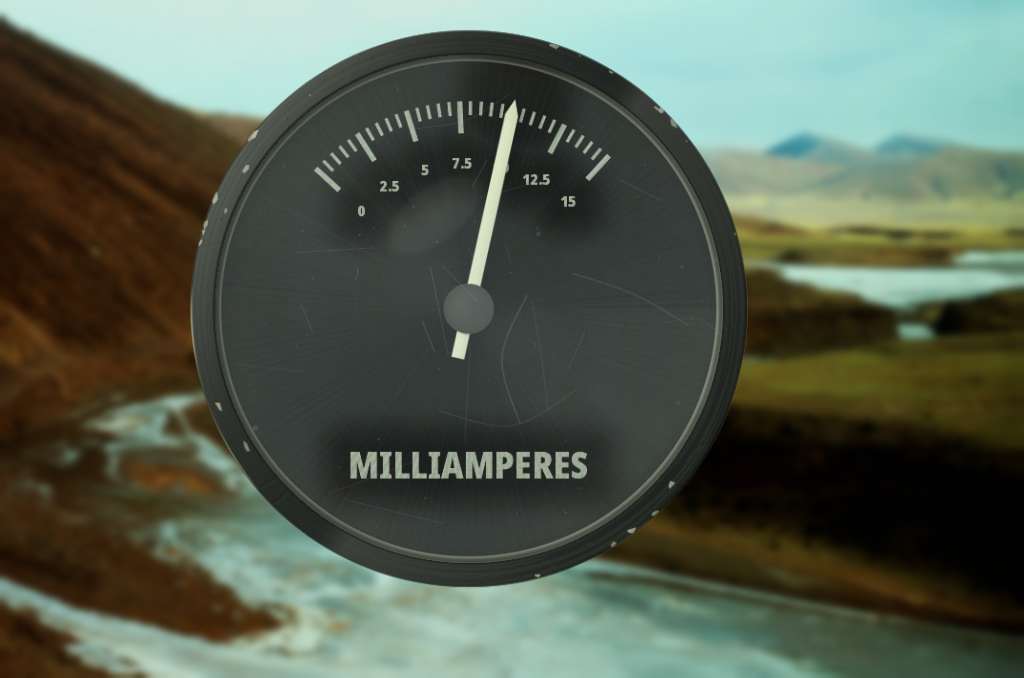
10 mA
